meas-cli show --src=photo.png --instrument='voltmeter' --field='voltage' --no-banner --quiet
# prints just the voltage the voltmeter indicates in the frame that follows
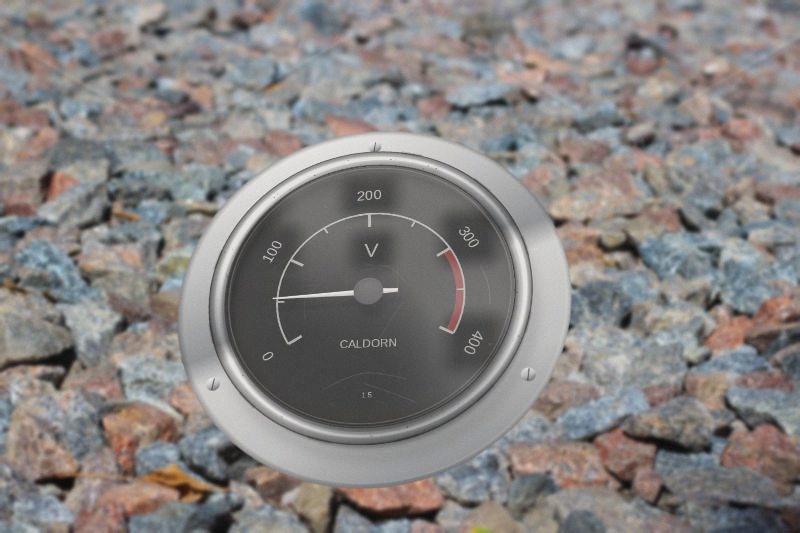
50 V
